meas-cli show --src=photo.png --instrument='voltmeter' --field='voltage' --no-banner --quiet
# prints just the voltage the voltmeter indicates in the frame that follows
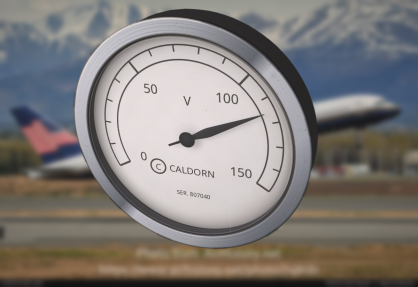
115 V
